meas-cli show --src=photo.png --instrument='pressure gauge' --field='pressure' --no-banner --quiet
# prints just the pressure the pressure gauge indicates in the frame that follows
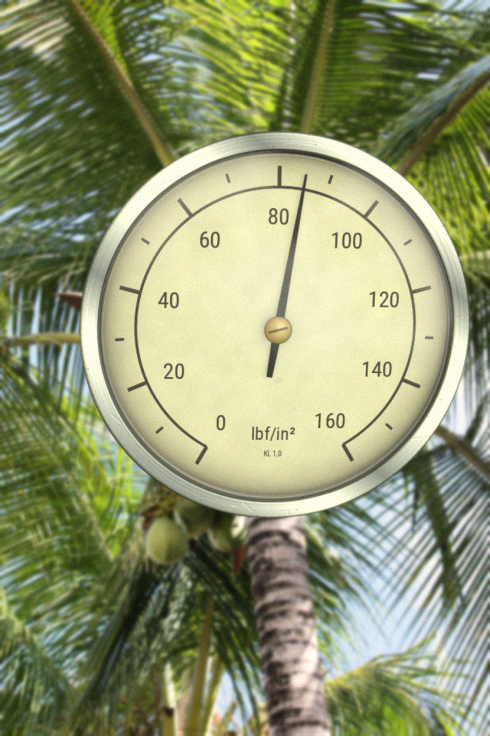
85 psi
